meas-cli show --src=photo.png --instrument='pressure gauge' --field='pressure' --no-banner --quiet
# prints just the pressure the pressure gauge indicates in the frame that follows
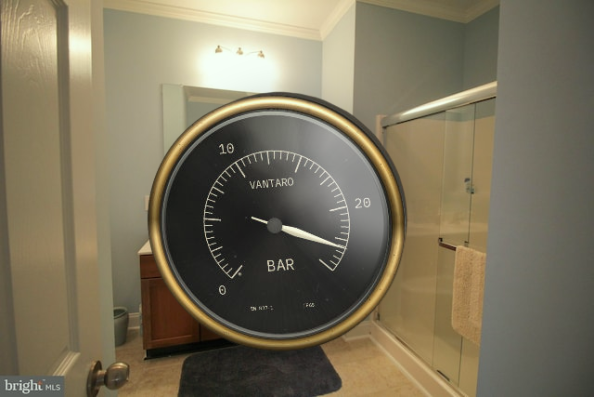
23 bar
